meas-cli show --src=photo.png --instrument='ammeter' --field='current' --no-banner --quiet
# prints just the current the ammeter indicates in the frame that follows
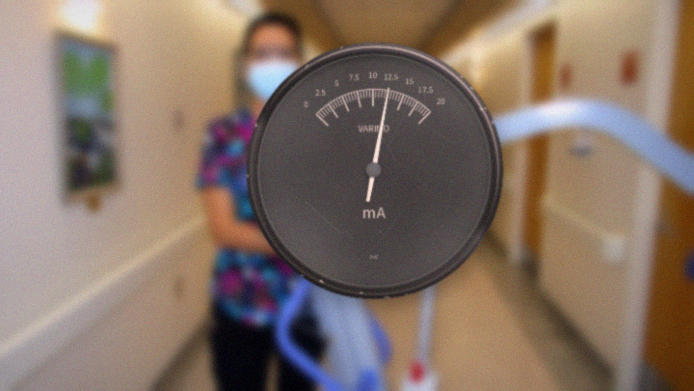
12.5 mA
